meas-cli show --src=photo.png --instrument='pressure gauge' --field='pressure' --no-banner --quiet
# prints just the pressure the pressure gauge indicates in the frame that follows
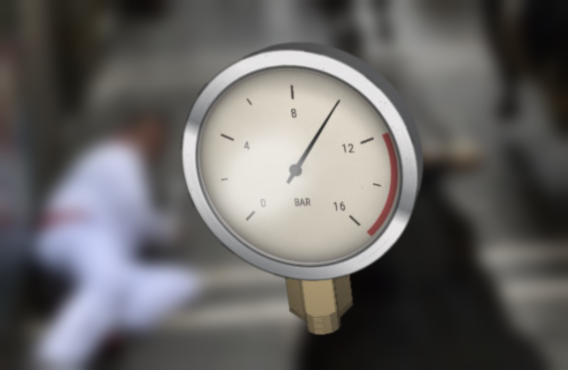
10 bar
